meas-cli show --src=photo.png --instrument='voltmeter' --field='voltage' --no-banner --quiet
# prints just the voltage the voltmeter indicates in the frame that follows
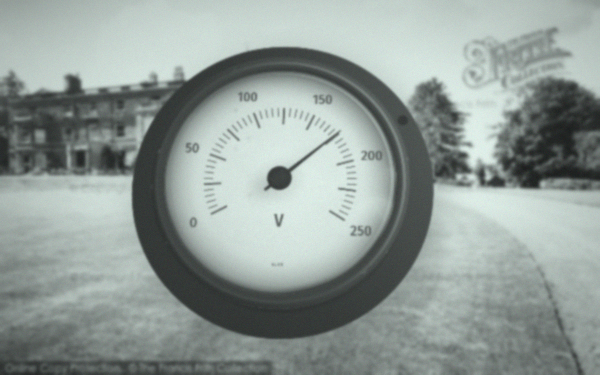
175 V
